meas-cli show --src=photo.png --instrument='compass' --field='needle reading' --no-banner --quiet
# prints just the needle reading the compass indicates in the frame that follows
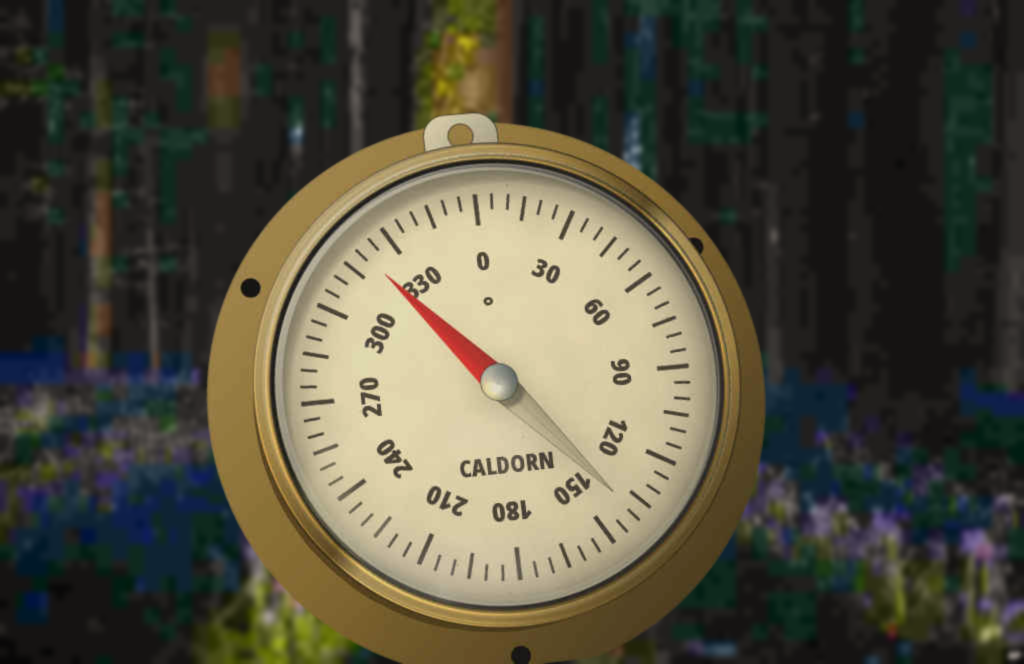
320 °
